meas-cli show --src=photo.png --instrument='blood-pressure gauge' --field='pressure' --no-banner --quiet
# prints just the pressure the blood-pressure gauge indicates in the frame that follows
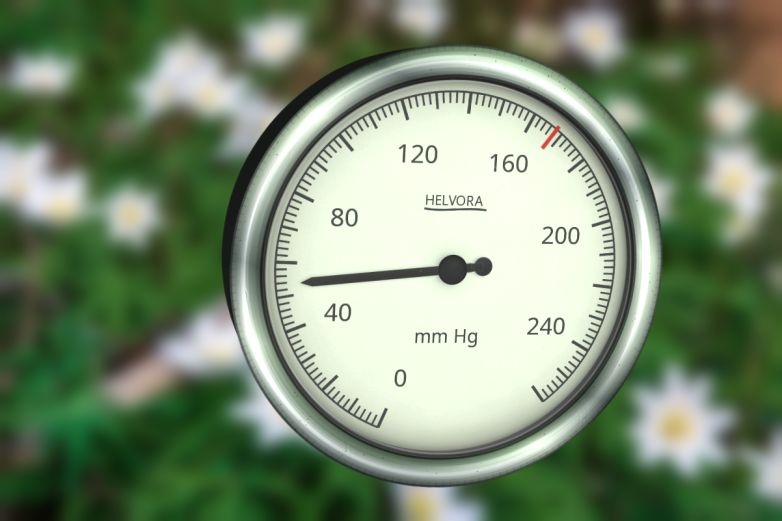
54 mmHg
